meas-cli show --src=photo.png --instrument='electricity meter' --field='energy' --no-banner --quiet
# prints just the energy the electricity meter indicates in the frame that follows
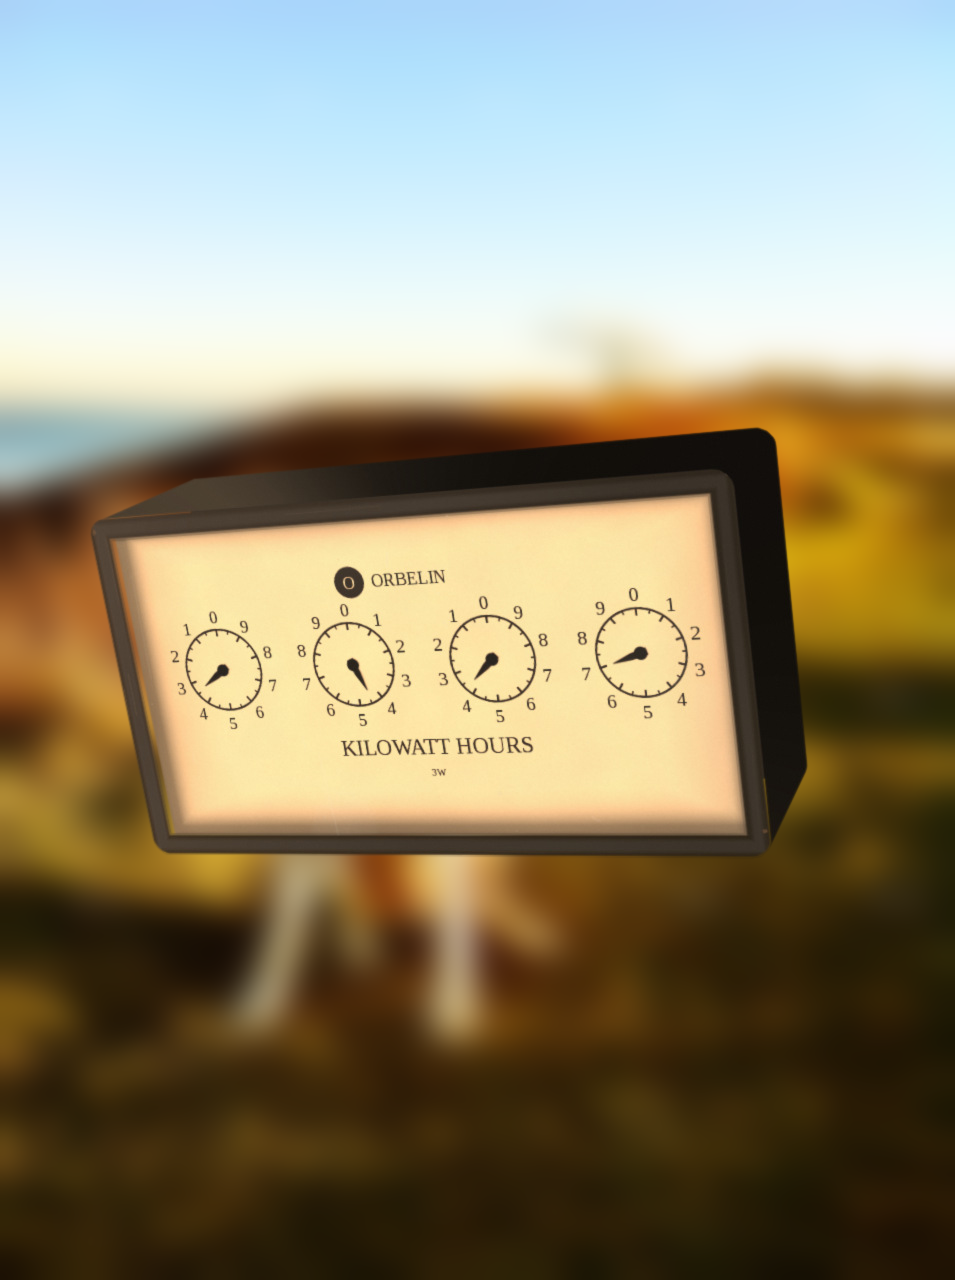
3437 kWh
